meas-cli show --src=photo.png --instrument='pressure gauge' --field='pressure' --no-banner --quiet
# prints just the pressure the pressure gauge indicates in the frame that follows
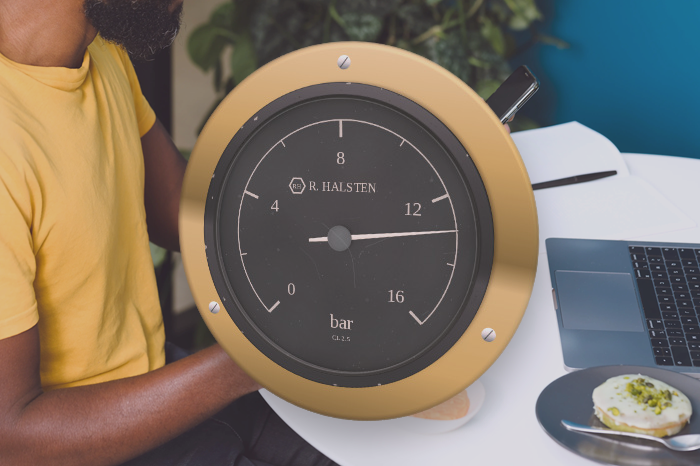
13 bar
